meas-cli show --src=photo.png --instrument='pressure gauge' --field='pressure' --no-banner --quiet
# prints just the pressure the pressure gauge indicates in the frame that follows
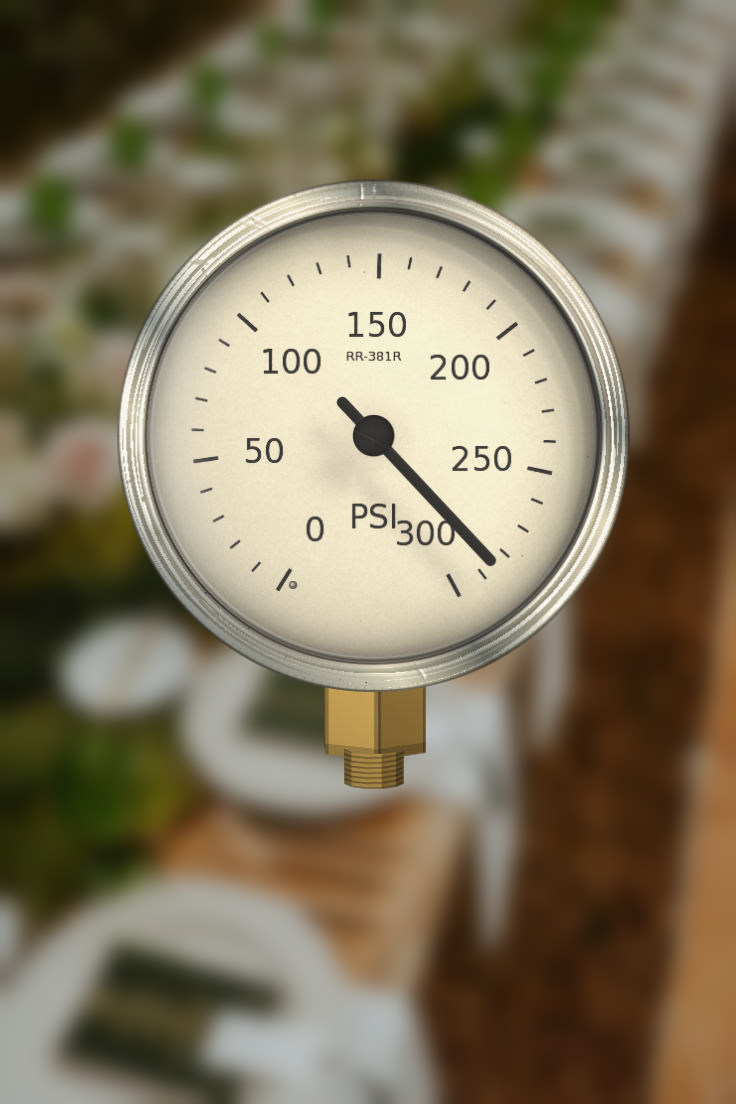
285 psi
